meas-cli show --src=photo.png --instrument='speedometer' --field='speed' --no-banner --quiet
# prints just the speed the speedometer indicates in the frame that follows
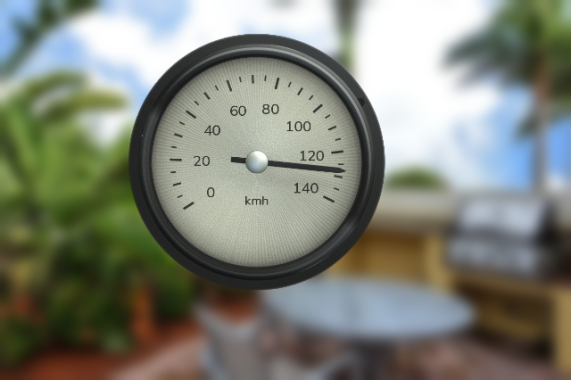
127.5 km/h
